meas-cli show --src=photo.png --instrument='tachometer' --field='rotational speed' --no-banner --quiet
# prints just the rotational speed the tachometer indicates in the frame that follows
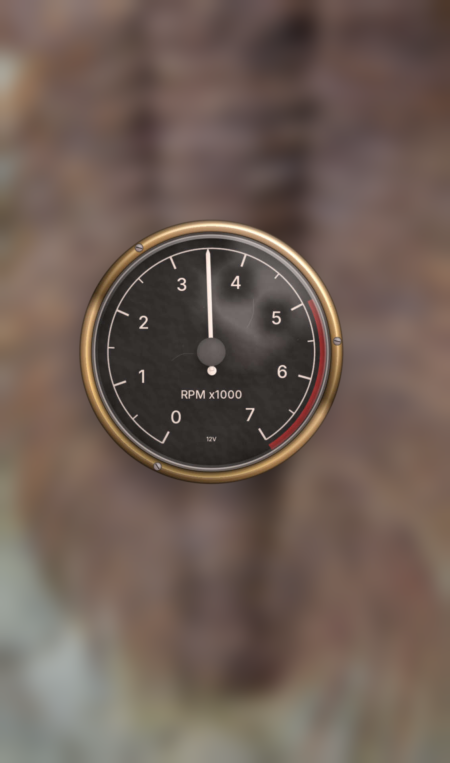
3500 rpm
